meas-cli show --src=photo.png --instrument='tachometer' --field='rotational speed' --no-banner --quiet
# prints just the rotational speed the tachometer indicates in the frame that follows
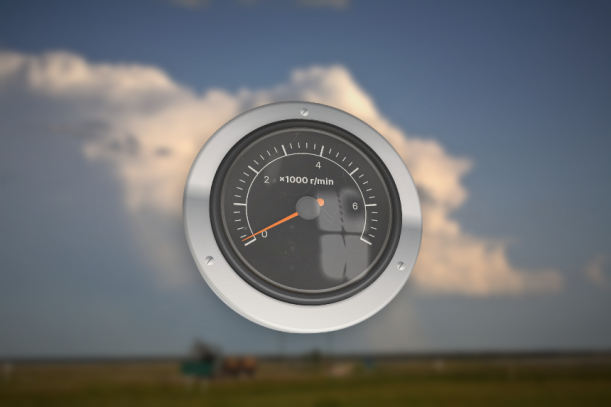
100 rpm
